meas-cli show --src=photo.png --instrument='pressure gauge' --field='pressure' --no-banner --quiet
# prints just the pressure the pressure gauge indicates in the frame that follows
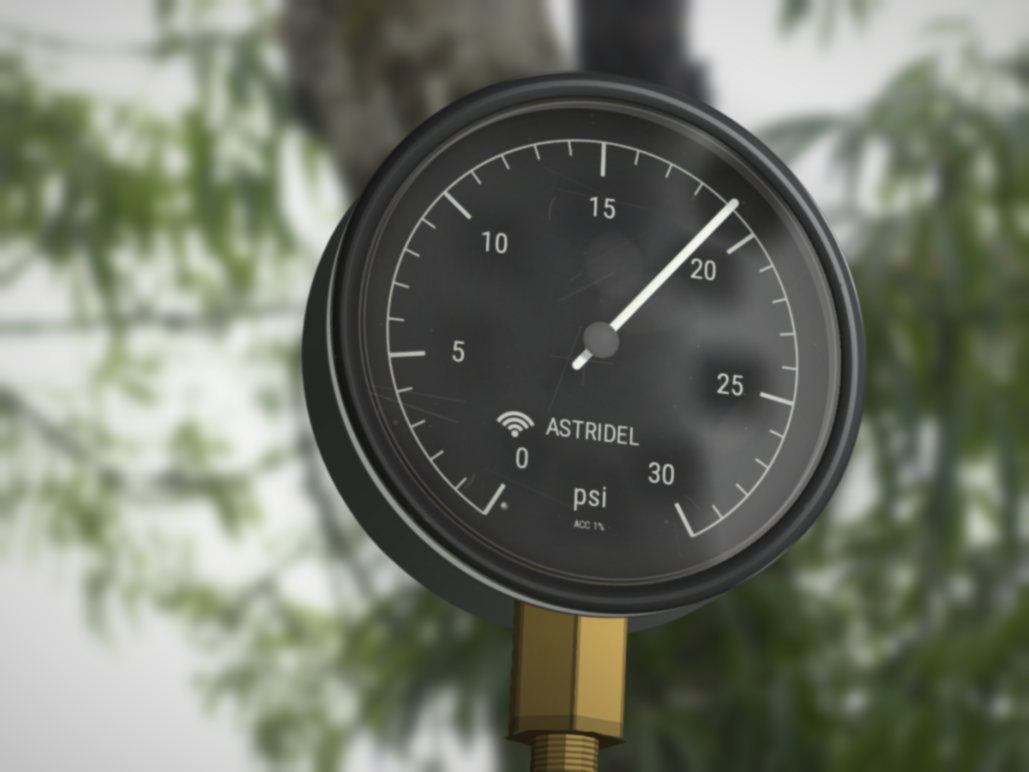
19 psi
